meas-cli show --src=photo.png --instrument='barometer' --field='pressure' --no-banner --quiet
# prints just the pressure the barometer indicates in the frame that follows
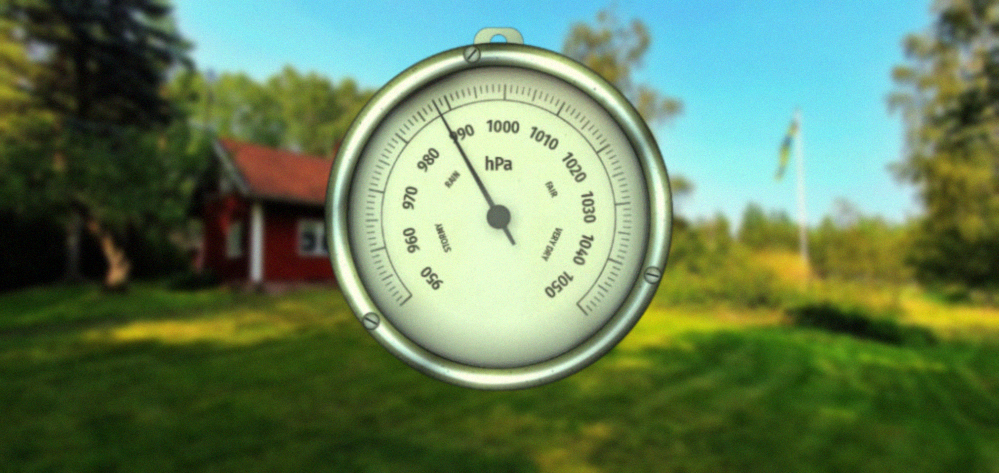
988 hPa
